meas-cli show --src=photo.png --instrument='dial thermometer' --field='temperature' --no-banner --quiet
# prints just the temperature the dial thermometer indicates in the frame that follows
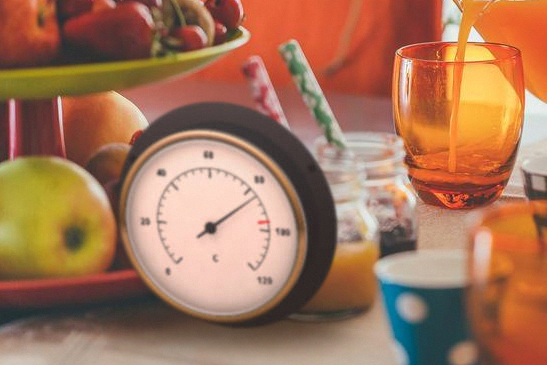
84 °C
